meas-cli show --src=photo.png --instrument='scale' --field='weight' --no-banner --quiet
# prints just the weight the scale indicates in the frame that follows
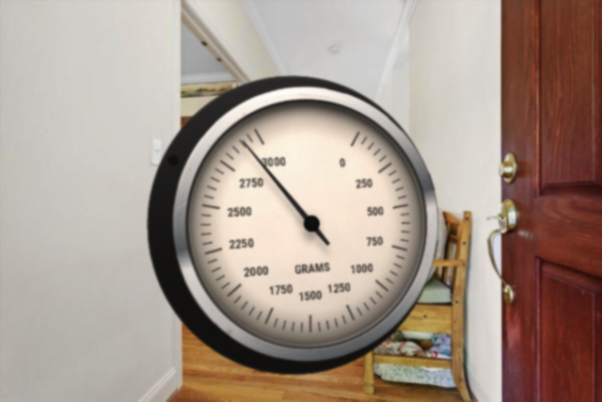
2900 g
